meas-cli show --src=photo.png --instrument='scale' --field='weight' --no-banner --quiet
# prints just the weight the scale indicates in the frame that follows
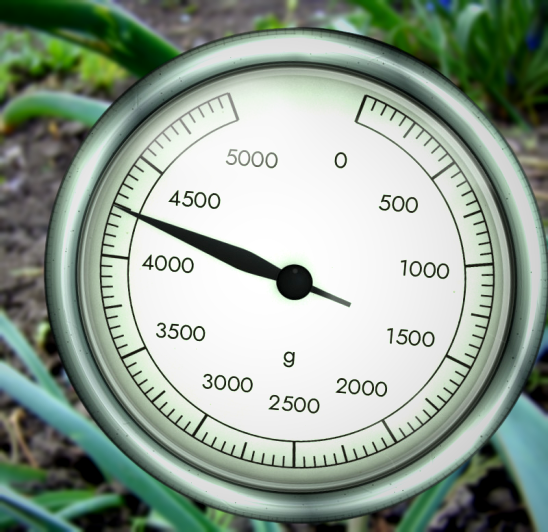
4250 g
